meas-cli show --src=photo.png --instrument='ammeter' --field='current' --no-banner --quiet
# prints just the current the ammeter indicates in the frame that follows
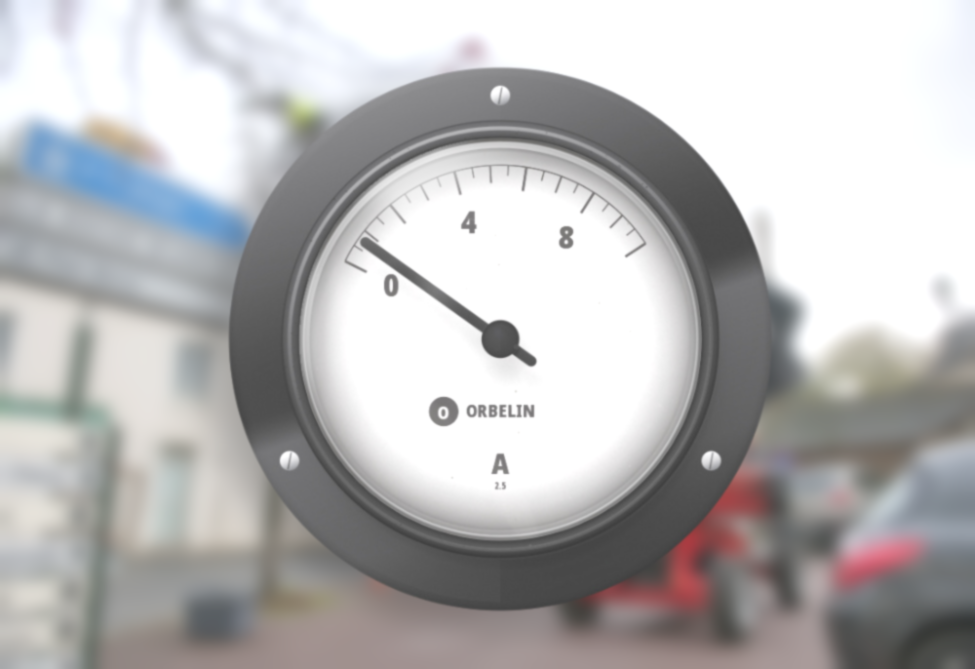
0.75 A
